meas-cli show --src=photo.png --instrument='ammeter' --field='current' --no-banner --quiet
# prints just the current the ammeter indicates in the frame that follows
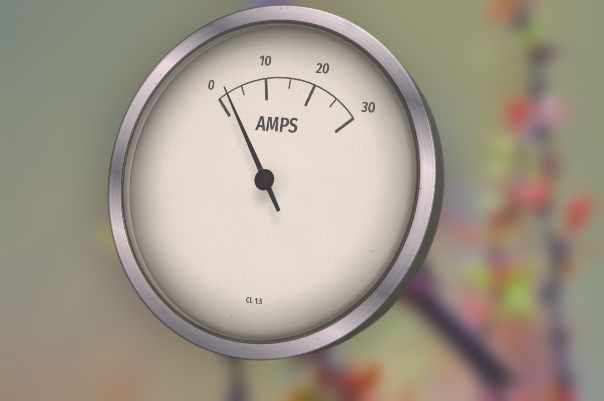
2.5 A
